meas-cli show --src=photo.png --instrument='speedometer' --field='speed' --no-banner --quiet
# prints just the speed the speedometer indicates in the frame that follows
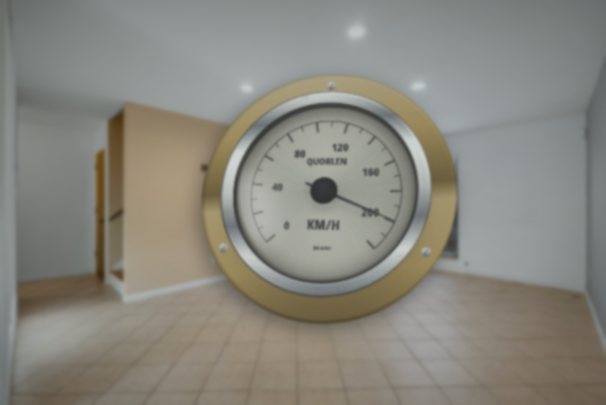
200 km/h
